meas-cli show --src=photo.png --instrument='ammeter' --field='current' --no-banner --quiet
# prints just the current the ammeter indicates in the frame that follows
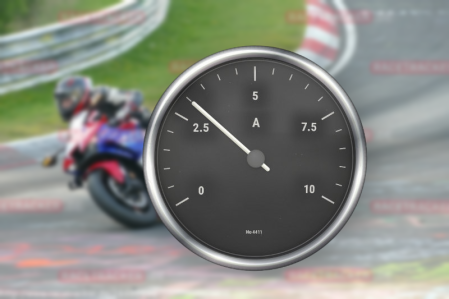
3 A
